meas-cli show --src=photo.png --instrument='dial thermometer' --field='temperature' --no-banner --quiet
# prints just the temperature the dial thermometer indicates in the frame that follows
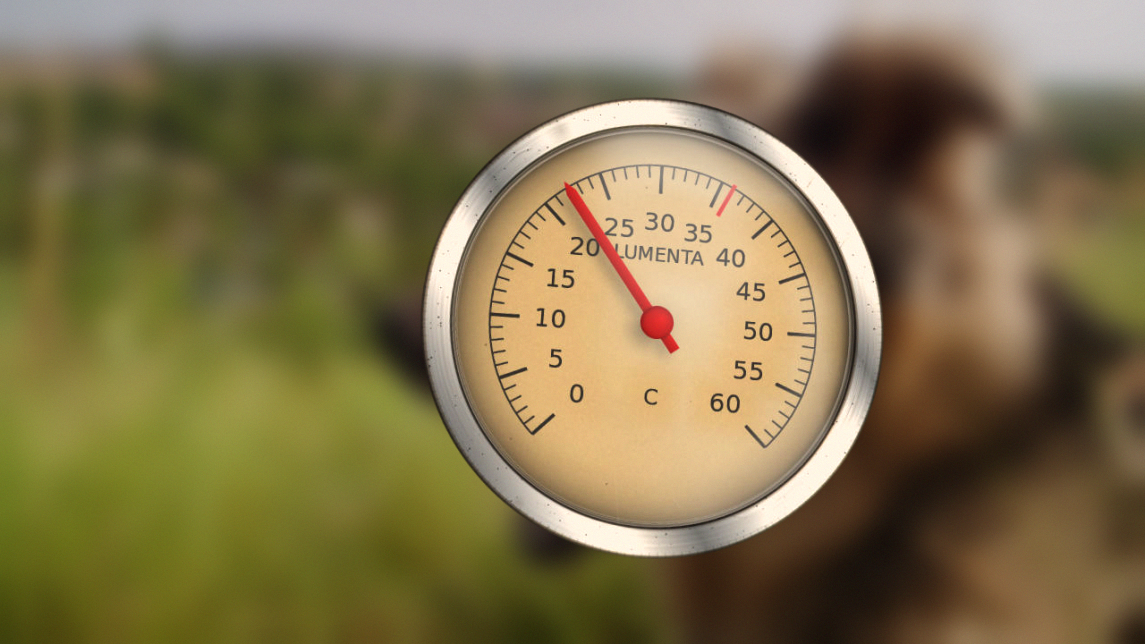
22 °C
